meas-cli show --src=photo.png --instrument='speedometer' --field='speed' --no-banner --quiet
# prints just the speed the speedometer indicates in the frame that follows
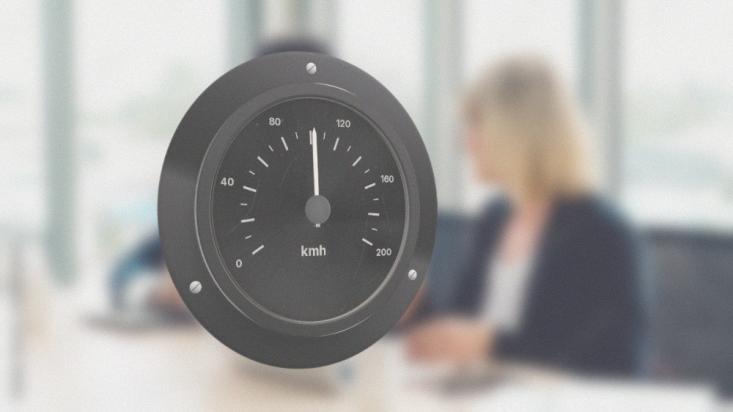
100 km/h
